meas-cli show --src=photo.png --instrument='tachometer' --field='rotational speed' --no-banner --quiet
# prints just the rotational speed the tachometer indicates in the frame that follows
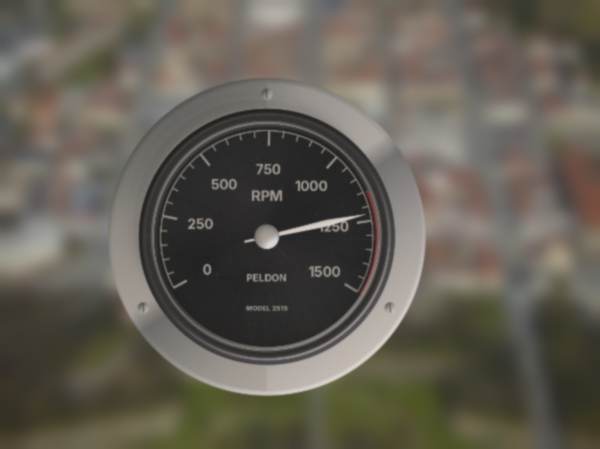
1225 rpm
